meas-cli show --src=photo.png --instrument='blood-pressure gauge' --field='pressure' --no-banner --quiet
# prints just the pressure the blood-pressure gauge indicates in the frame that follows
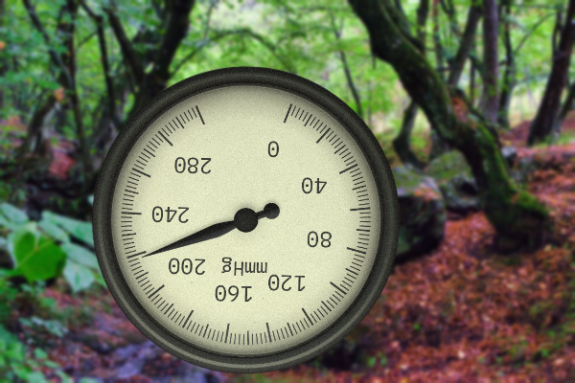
218 mmHg
